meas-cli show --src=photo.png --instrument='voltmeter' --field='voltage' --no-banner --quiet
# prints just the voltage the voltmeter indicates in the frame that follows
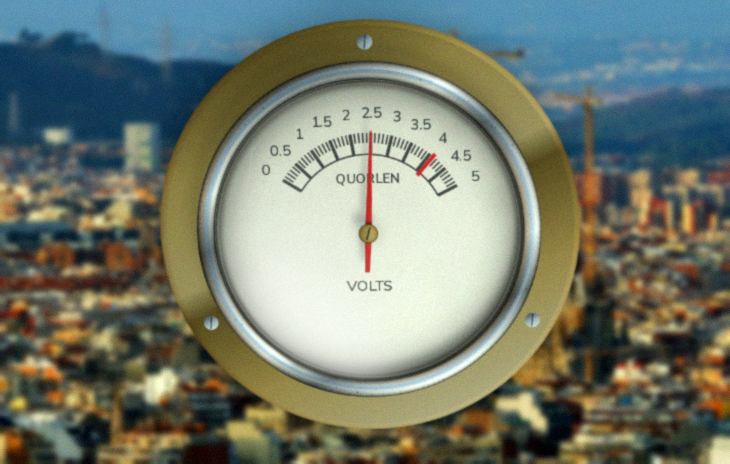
2.5 V
